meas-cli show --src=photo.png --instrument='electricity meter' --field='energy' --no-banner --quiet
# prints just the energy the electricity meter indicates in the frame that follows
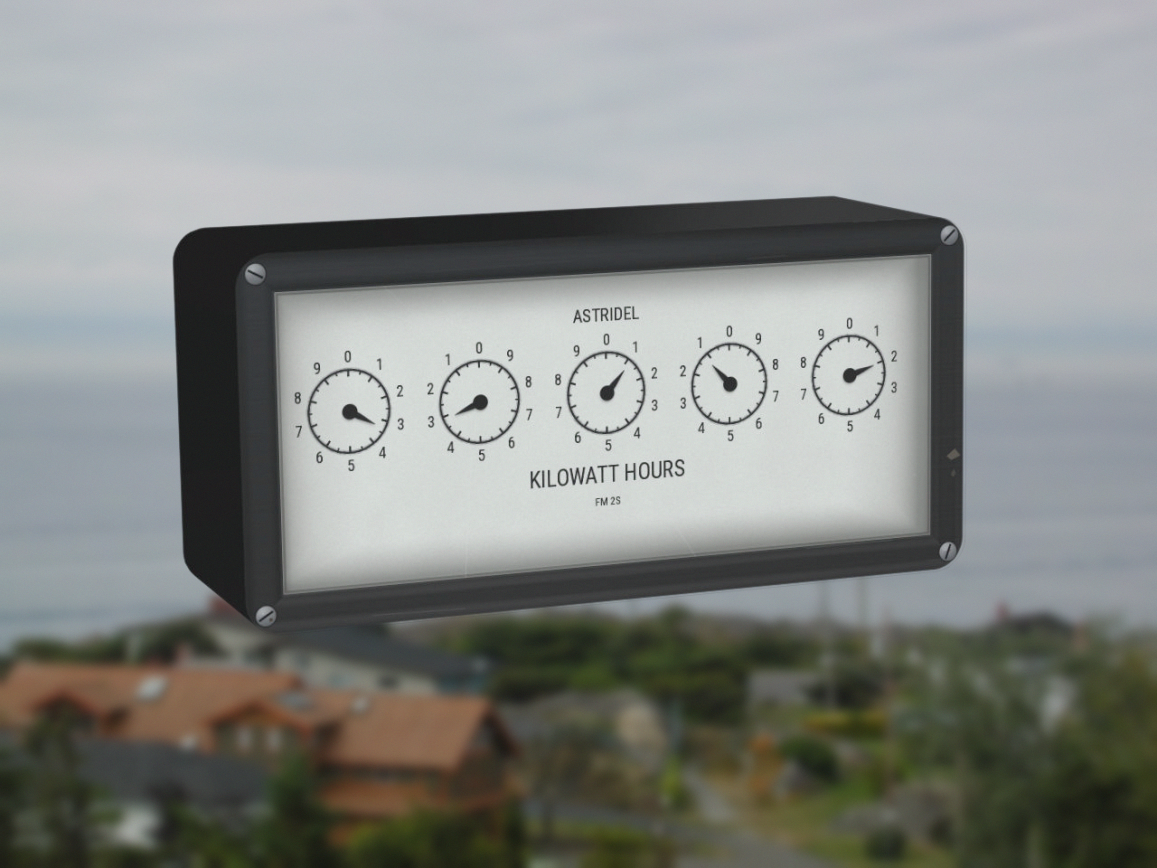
33112 kWh
